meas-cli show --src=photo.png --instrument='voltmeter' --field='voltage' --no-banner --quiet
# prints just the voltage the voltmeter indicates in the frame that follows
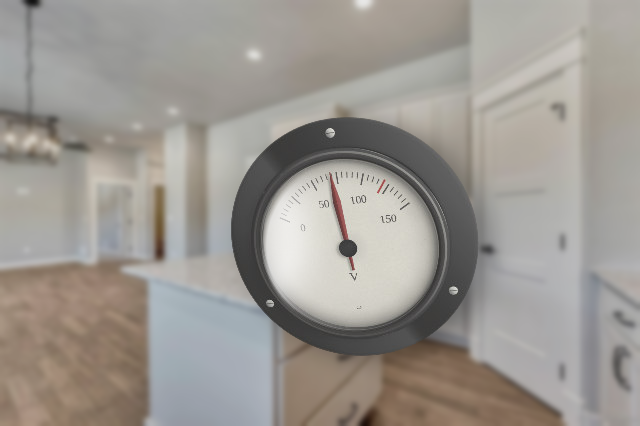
70 V
